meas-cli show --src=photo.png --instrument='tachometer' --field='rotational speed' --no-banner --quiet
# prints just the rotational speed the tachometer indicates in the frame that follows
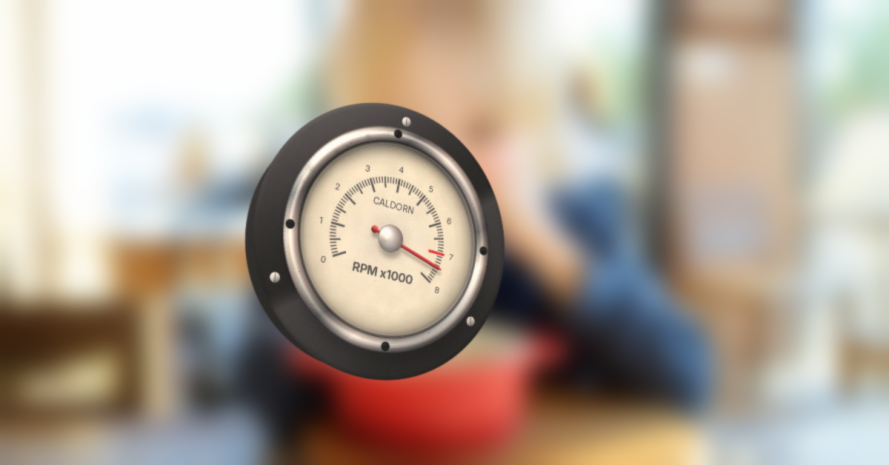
7500 rpm
